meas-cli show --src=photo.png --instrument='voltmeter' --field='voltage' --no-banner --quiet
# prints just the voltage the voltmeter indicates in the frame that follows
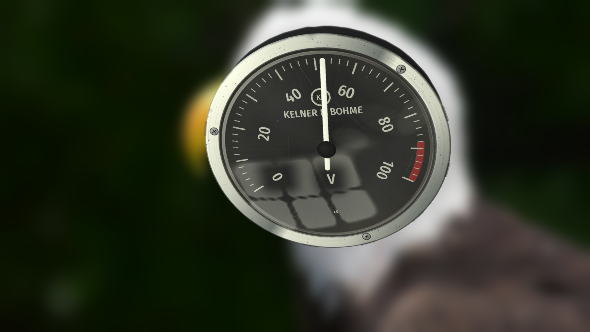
52 V
